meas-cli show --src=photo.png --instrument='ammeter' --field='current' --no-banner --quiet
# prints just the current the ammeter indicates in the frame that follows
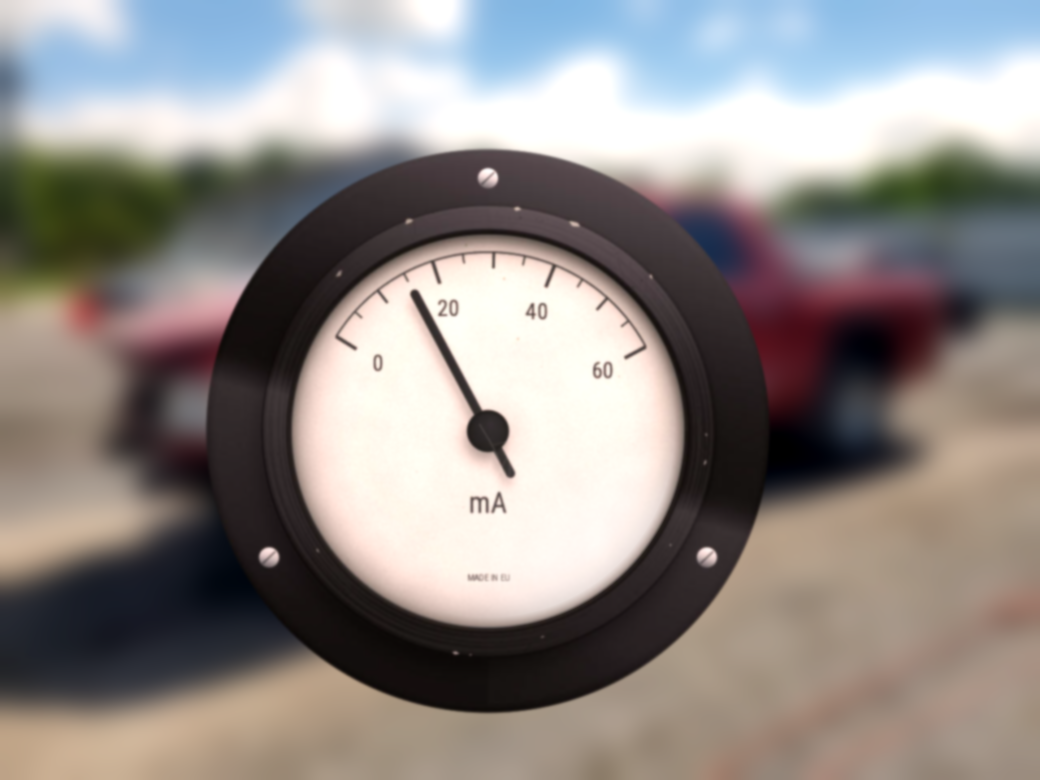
15 mA
